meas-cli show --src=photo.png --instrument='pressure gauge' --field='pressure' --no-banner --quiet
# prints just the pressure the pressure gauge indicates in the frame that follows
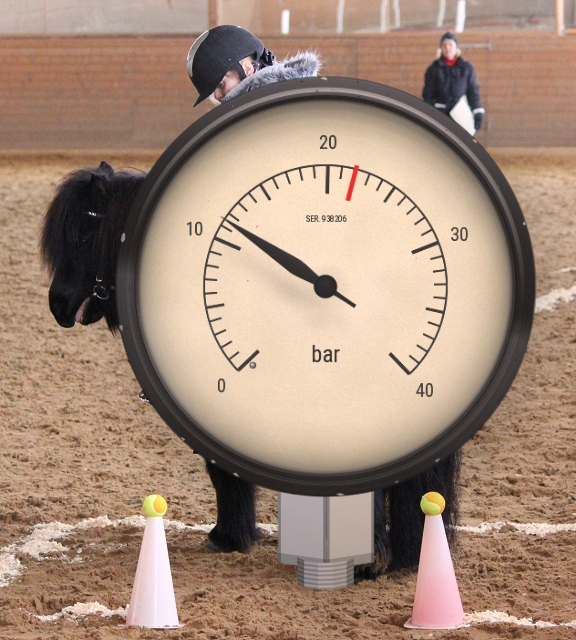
11.5 bar
